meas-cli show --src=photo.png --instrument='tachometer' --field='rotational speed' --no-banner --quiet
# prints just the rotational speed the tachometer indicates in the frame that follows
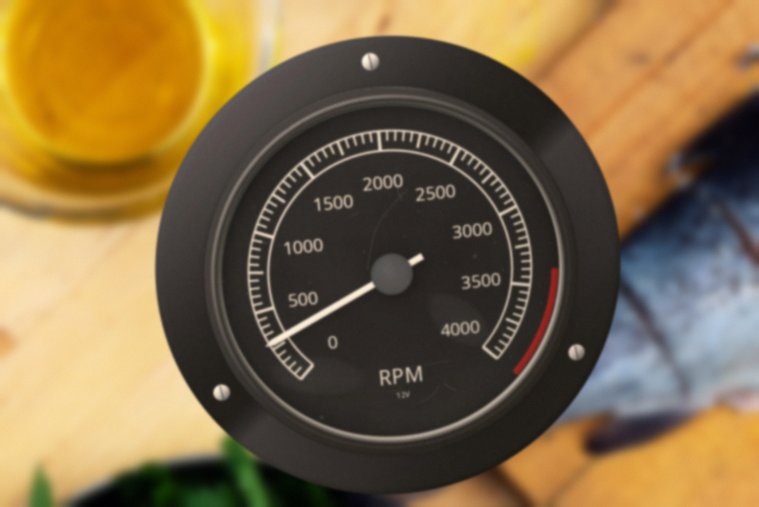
300 rpm
